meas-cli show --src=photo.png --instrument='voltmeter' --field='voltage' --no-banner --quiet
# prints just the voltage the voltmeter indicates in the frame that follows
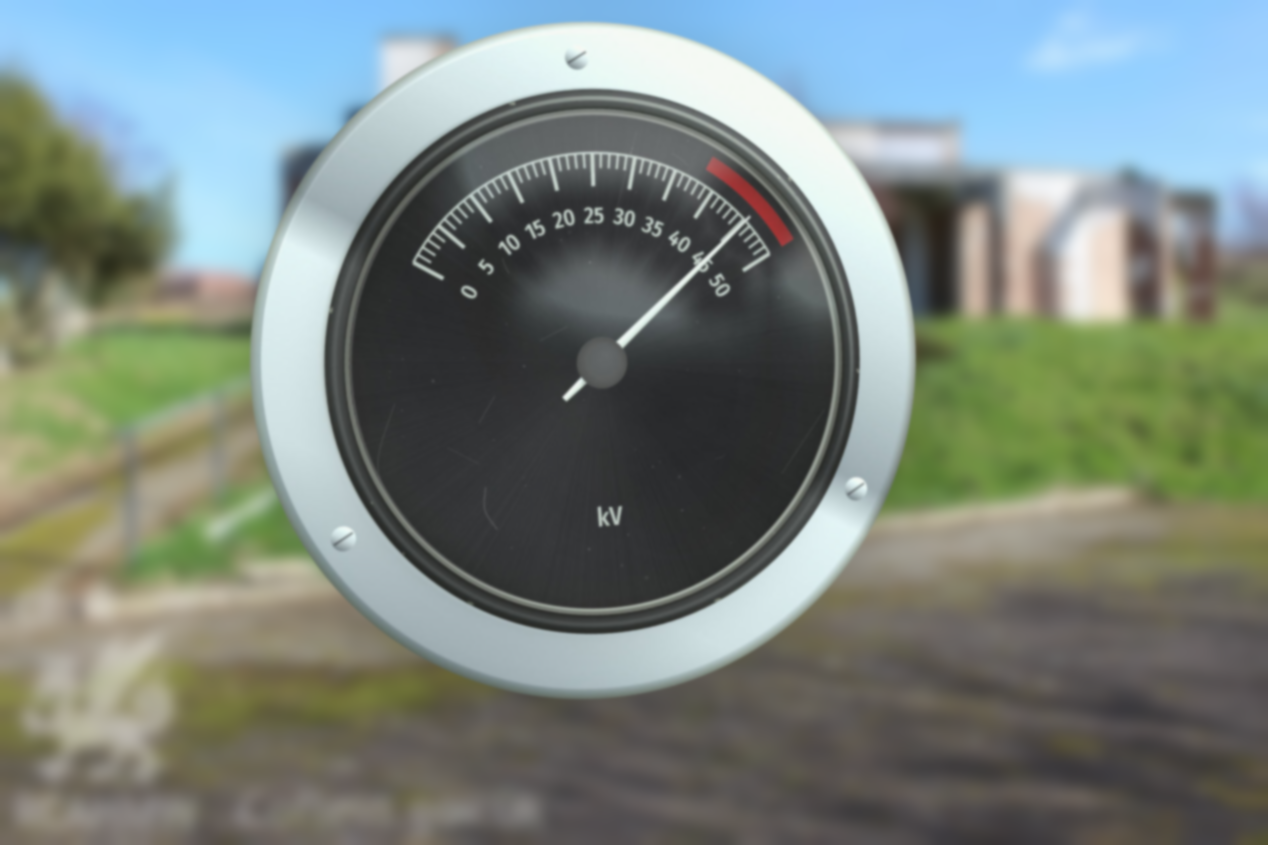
45 kV
